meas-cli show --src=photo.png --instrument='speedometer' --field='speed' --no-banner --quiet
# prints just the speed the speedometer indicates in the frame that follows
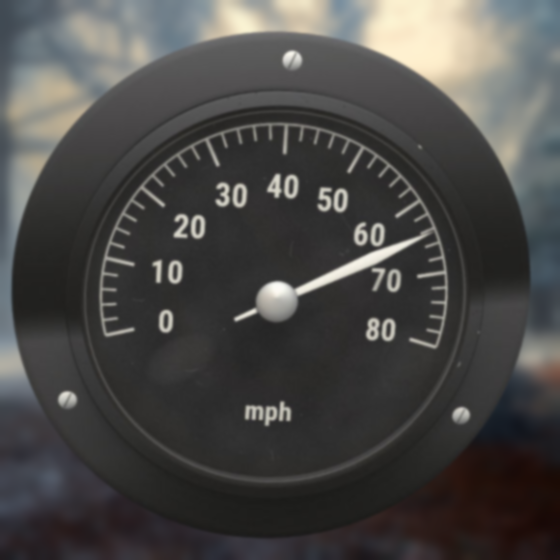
64 mph
